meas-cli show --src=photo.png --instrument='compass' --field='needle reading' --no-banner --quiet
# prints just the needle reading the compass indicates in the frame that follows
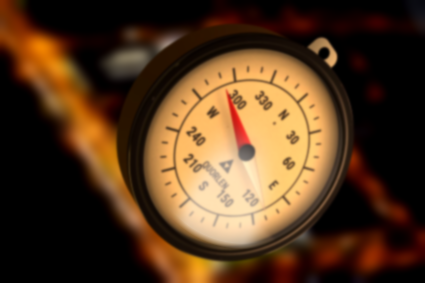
290 °
